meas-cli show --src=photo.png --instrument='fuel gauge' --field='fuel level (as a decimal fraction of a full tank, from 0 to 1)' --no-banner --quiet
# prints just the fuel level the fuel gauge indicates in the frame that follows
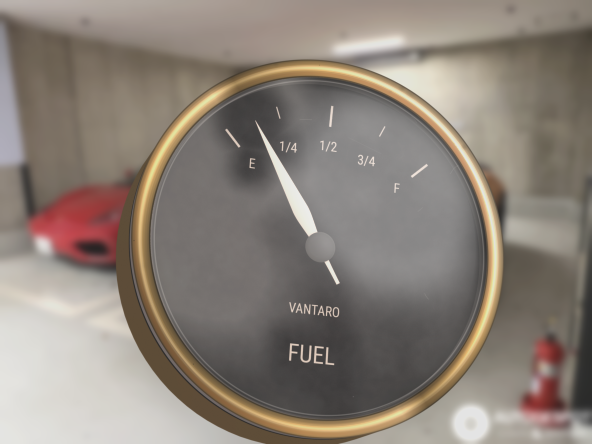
0.125
